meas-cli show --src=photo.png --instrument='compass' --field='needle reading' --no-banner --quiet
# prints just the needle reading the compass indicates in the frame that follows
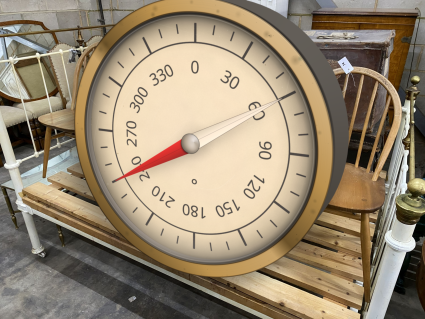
240 °
